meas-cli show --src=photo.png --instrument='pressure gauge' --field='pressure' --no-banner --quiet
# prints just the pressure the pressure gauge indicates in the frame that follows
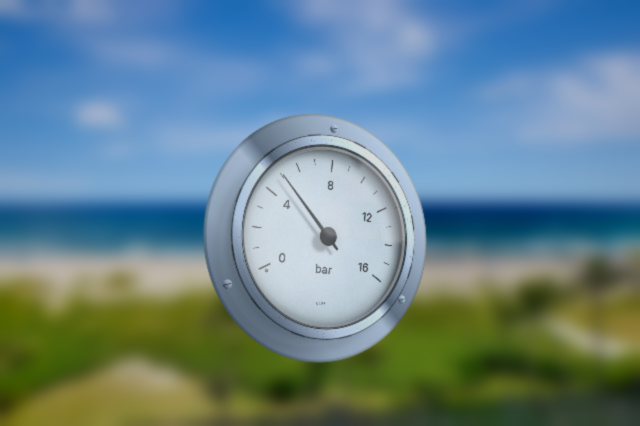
5 bar
